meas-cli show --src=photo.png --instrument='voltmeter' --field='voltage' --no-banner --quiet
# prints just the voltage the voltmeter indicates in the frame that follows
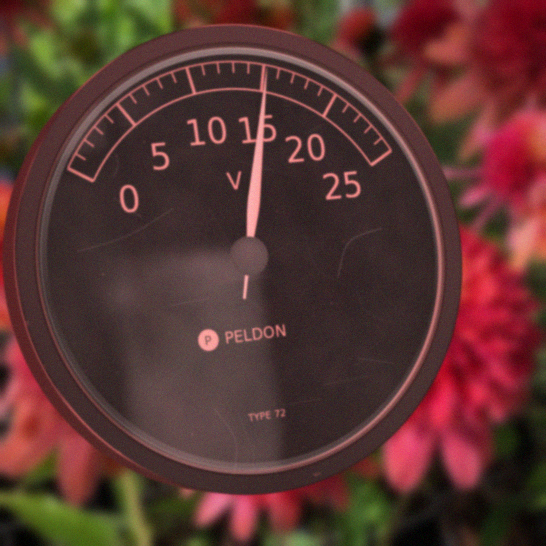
15 V
